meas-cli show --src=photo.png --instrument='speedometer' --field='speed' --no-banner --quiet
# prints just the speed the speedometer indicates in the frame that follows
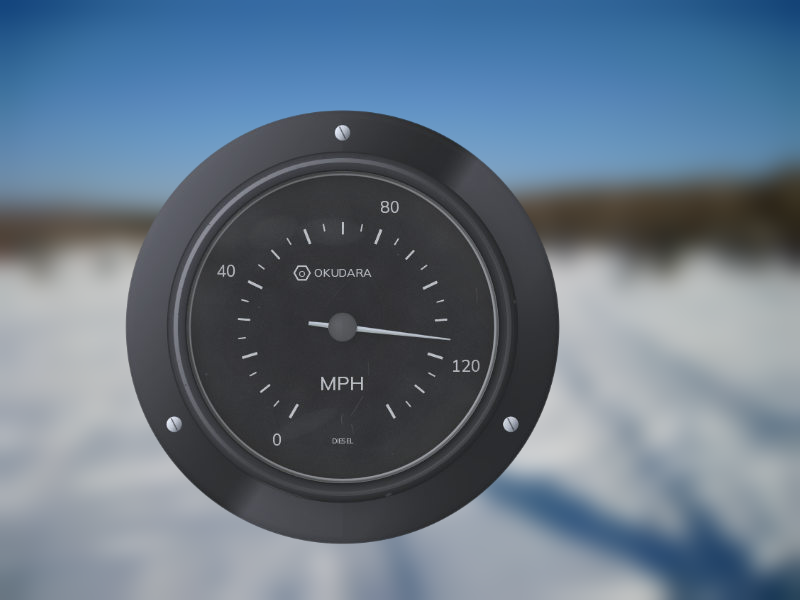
115 mph
